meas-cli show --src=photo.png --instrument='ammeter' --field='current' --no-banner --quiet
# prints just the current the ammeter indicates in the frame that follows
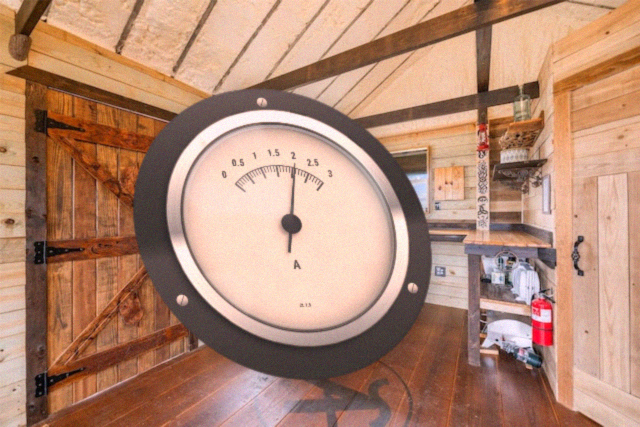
2 A
